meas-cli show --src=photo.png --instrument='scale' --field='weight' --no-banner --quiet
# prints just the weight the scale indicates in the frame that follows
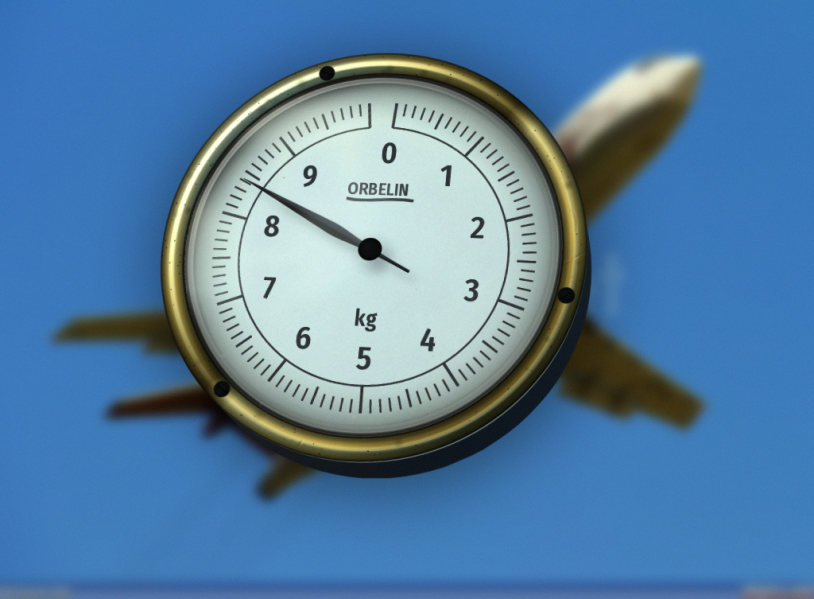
8.4 kg
